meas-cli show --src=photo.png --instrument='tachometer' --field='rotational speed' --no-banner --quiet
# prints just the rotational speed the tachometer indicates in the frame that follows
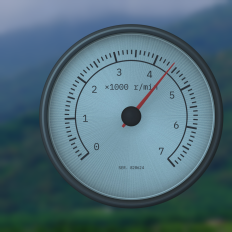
4400 rpm
